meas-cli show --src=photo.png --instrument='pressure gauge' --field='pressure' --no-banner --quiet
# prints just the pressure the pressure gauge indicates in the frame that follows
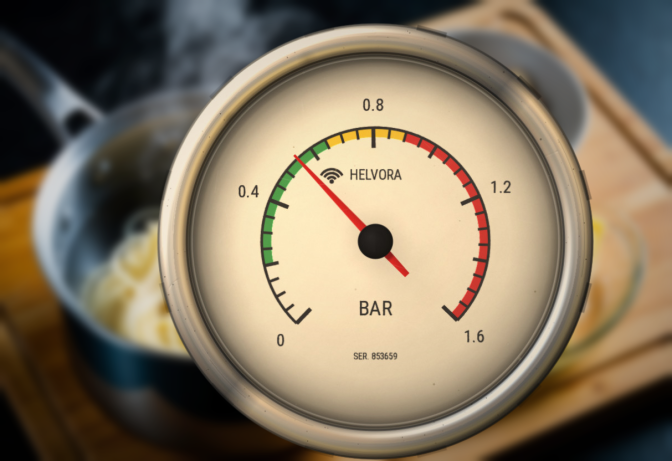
0.55 bar
